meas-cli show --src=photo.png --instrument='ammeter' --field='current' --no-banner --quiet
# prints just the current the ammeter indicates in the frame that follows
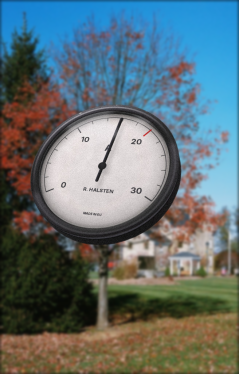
16 A
